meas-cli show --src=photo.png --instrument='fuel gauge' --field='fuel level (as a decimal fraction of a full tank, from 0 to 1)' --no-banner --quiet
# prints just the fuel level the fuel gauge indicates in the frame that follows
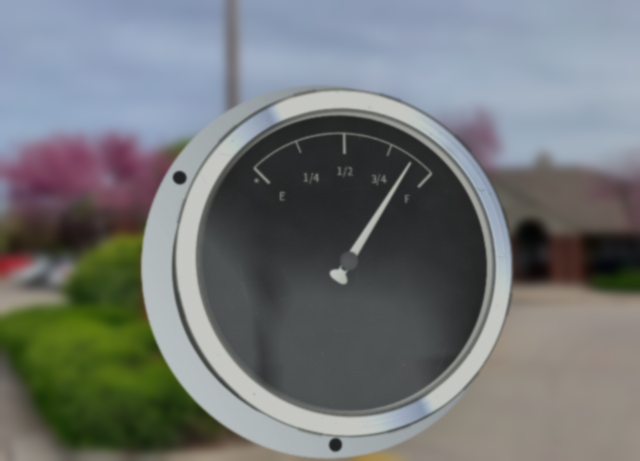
0.875
